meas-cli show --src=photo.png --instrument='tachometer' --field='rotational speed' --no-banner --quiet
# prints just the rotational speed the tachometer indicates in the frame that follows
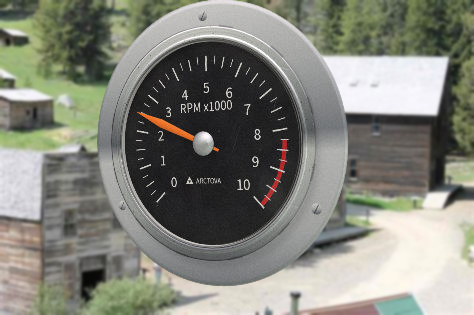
2500 rpm
